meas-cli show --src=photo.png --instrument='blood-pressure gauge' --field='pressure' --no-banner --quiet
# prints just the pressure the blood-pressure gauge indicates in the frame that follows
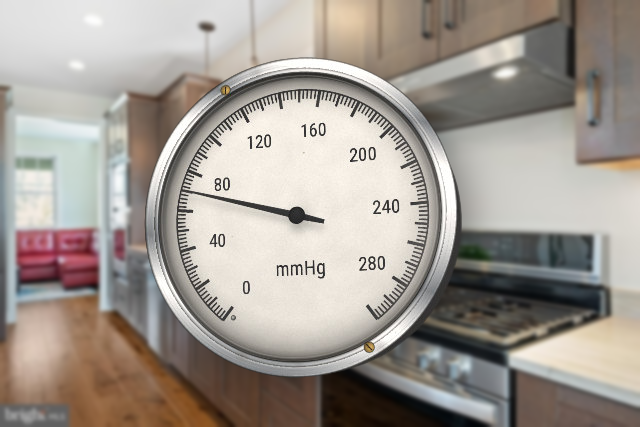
70 mmHg
